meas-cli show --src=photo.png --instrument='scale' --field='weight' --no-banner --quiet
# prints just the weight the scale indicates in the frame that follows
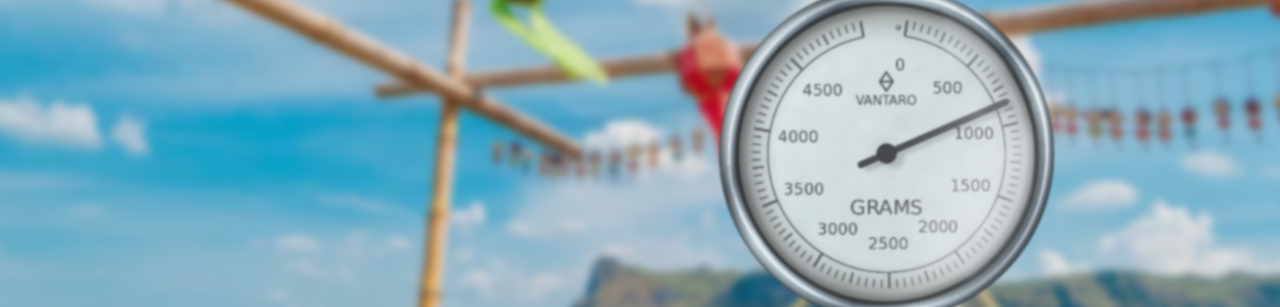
850 g
